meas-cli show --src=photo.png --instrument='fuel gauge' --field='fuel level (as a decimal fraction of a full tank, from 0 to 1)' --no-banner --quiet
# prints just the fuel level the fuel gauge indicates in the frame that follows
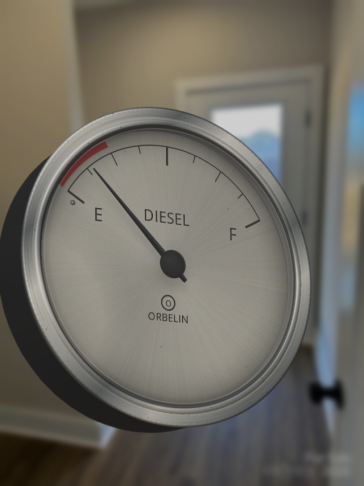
0.125
